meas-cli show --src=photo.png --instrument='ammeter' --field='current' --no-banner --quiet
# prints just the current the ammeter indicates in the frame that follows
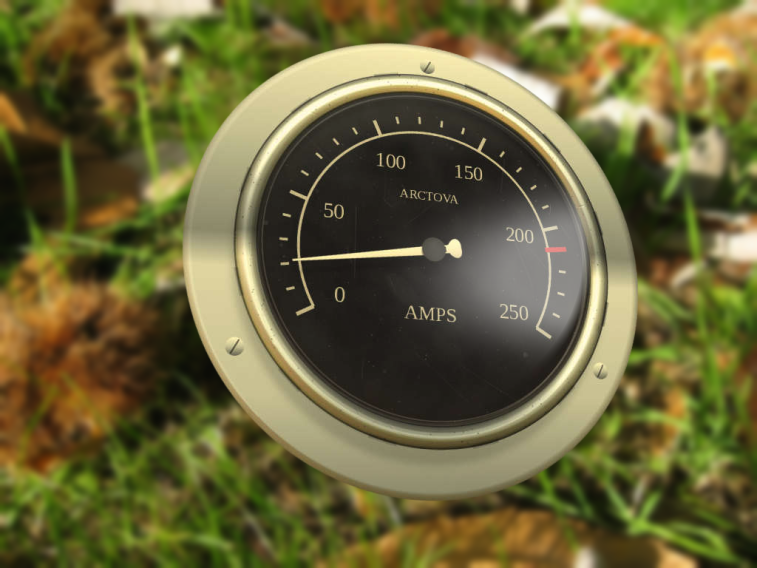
20 A
